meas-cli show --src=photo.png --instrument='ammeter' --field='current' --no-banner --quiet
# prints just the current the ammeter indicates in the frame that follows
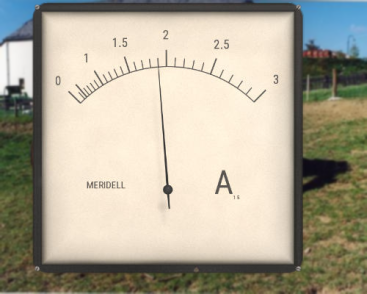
1.9 A
